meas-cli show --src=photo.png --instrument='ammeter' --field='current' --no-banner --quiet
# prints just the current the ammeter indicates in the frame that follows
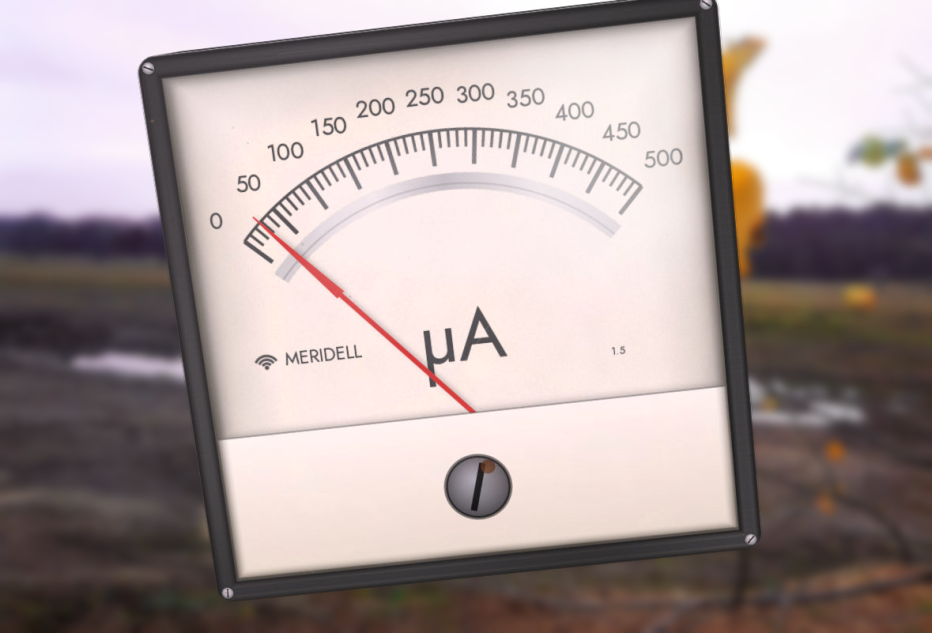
30 µA
